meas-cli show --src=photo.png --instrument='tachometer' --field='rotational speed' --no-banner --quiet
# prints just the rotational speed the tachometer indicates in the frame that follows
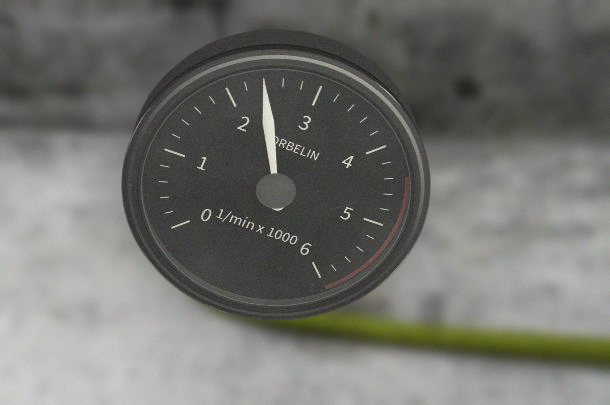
2400 rpm
